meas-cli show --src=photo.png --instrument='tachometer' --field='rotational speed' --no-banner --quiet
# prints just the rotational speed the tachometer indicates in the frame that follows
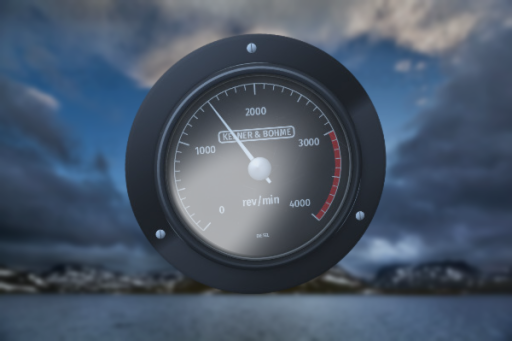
1500 rpm
